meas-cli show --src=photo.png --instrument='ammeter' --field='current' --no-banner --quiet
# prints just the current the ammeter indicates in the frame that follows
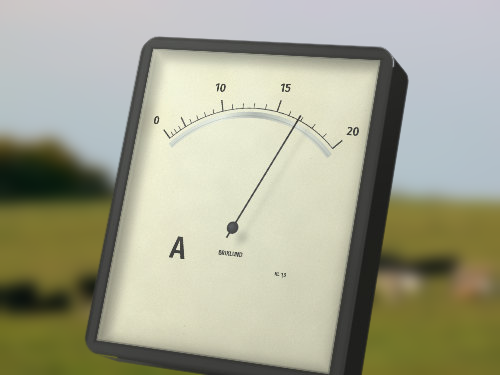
17 A
